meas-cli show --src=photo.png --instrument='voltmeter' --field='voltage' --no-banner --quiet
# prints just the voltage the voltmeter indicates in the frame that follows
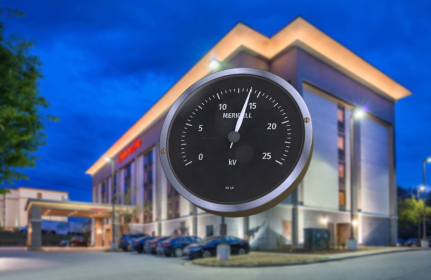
14 kV
